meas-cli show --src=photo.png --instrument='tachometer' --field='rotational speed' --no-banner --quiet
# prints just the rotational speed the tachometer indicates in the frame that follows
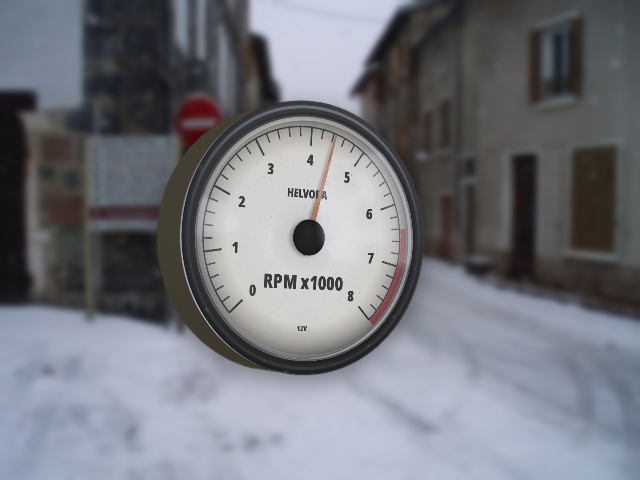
4400 rpm
